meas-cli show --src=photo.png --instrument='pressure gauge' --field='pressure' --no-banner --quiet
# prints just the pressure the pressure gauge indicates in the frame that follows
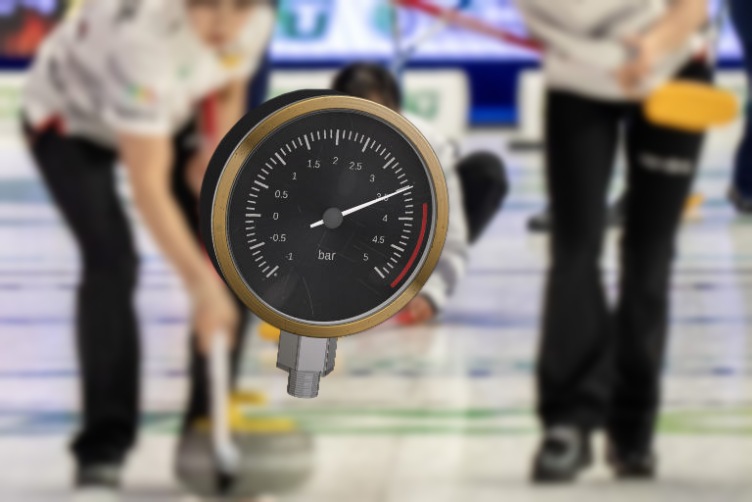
3.5 bar
